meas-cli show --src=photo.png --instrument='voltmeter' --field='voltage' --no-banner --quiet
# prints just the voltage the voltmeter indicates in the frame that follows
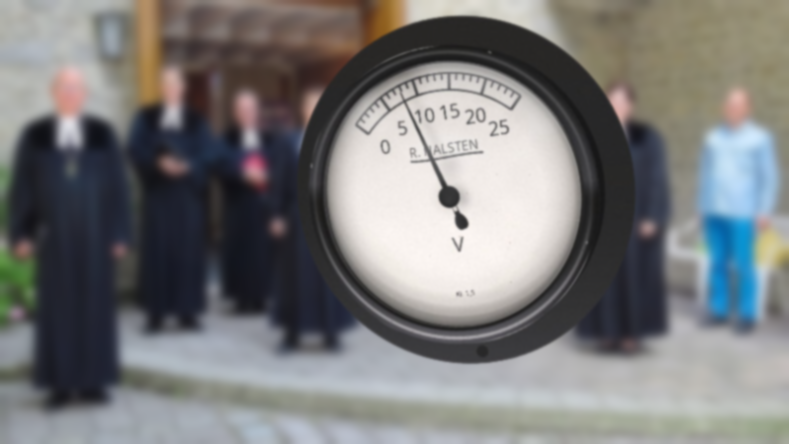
8 V
